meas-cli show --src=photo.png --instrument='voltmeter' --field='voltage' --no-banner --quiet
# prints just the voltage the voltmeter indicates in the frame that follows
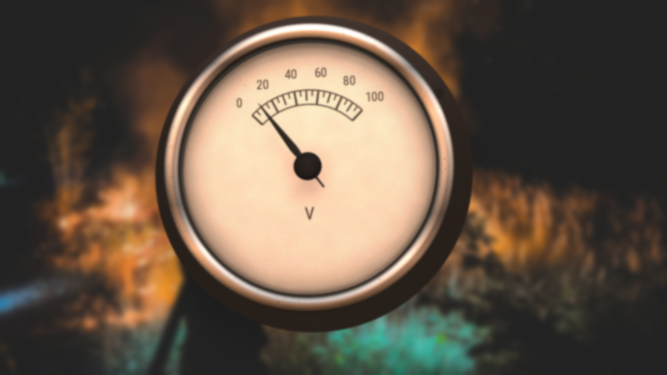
10 V
